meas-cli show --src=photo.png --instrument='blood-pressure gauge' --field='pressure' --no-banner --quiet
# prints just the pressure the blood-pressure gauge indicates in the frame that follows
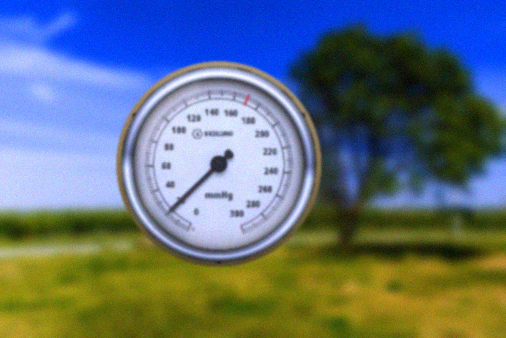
20 mmHg
